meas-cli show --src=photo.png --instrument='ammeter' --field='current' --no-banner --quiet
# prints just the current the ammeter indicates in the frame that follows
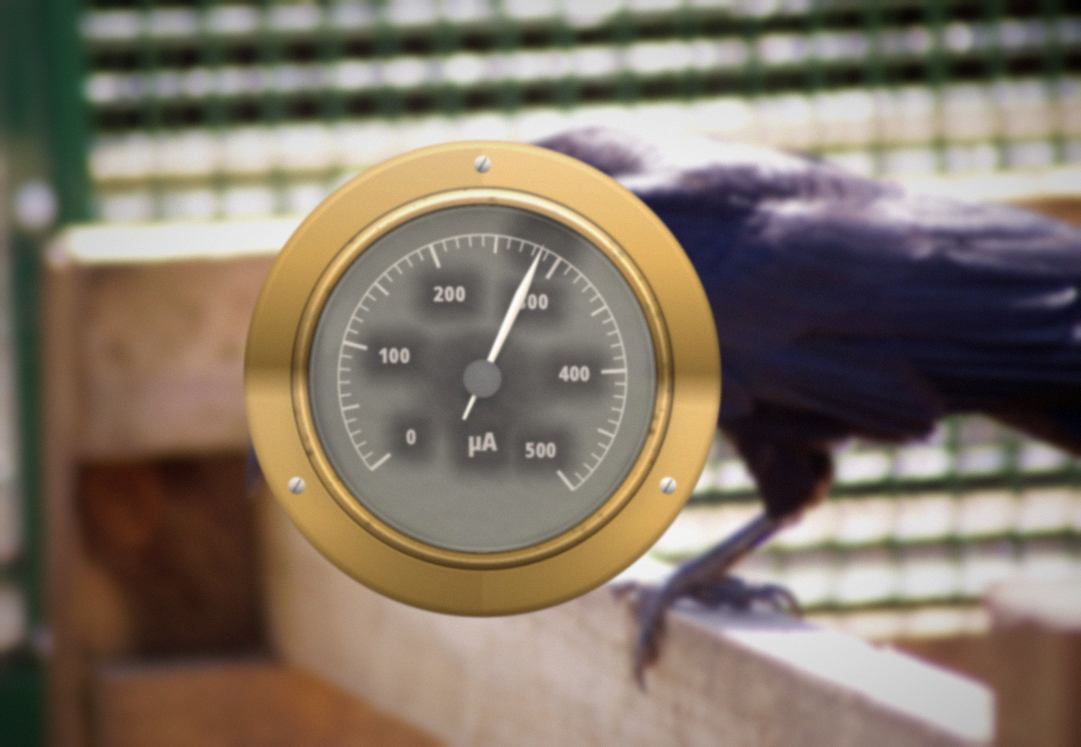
285 µA
